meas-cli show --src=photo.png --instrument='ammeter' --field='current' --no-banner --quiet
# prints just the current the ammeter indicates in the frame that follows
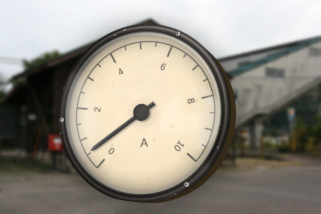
0.5 A
